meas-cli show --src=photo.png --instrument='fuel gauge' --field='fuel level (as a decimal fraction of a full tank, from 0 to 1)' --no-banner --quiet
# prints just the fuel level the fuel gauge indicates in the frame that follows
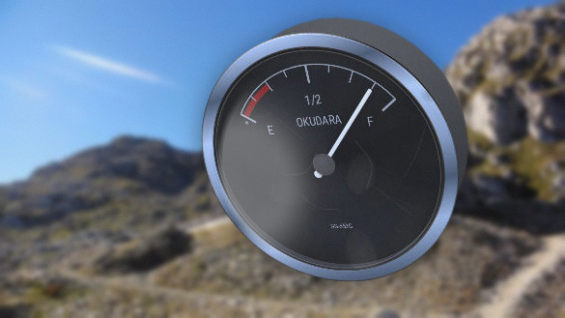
0.875
